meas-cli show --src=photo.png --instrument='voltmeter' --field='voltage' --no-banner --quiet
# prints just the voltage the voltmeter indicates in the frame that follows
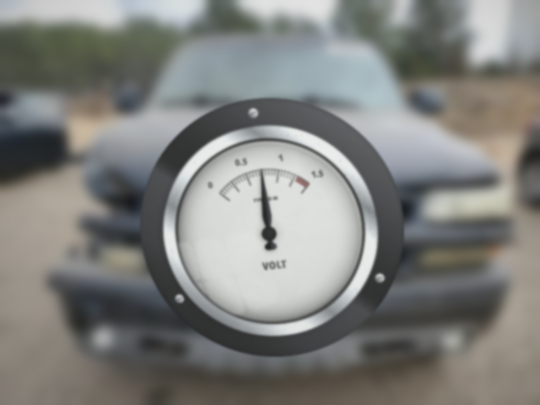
0.75 V
